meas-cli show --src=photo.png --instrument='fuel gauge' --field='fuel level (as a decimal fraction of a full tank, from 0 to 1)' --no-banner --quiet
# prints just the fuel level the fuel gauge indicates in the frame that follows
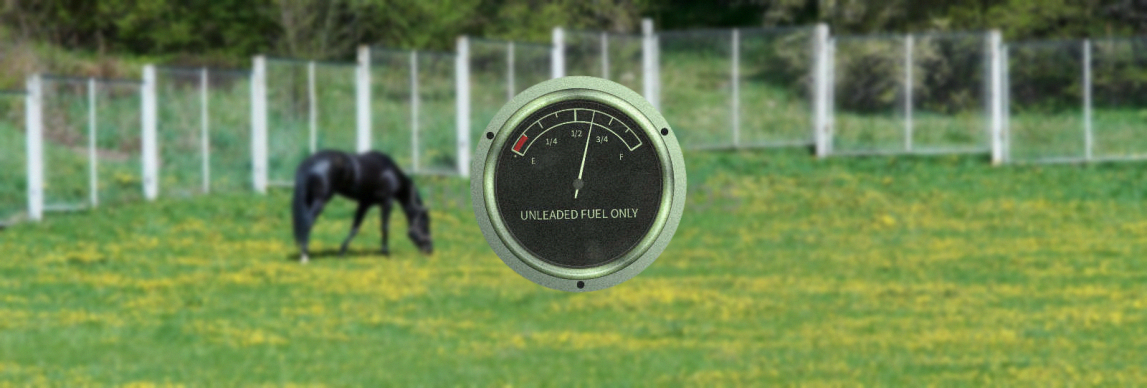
0.625
